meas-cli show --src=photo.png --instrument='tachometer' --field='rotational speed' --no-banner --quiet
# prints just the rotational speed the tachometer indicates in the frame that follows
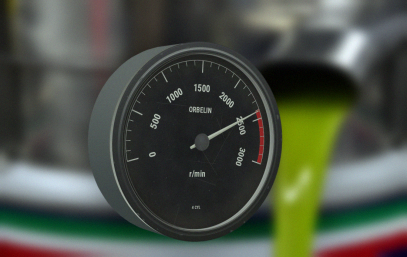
2400 rpm
